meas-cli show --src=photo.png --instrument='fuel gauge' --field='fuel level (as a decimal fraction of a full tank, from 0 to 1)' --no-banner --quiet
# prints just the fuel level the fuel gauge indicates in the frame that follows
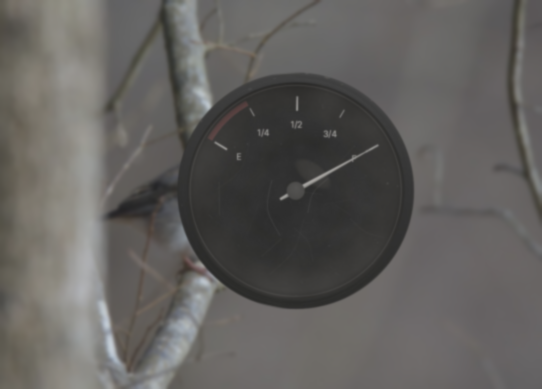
1
